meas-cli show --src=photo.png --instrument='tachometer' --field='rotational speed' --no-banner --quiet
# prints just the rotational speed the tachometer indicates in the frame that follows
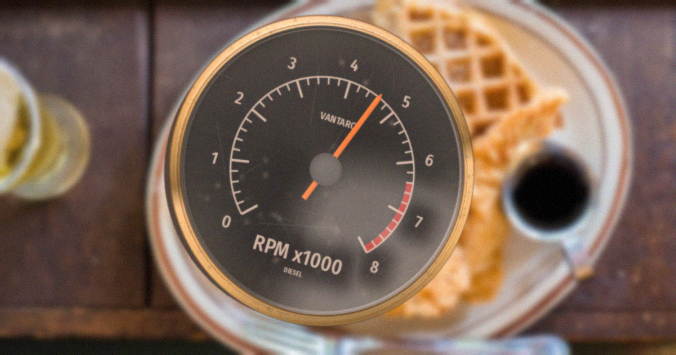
4600 rpm
